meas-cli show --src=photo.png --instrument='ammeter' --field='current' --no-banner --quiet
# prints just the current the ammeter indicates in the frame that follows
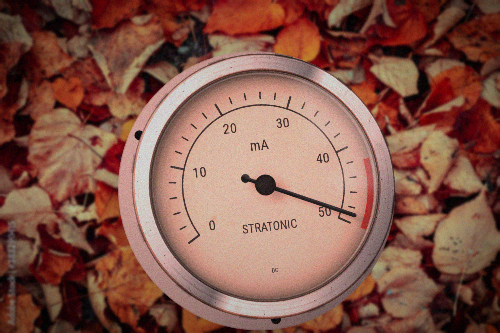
49 mA
